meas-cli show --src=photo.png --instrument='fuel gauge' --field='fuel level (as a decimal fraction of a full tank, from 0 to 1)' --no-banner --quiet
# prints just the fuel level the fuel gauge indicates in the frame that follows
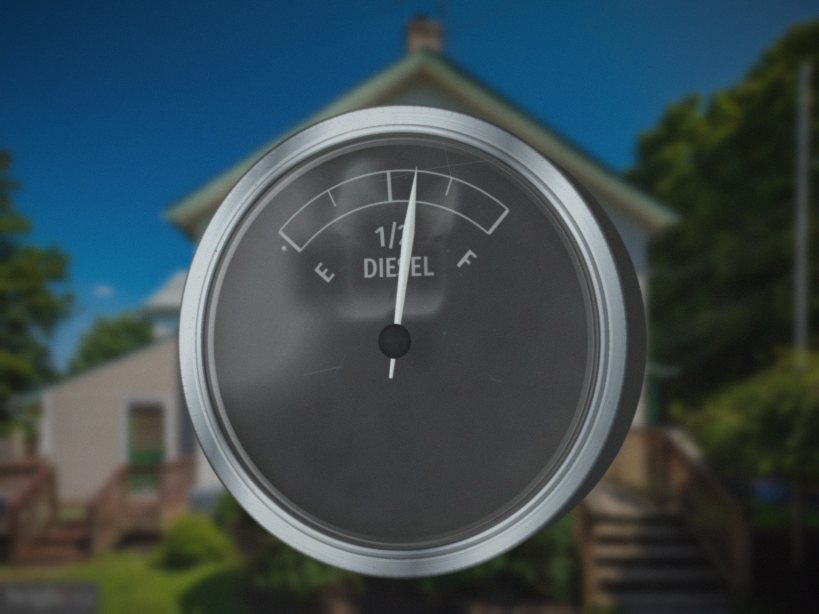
0.625
